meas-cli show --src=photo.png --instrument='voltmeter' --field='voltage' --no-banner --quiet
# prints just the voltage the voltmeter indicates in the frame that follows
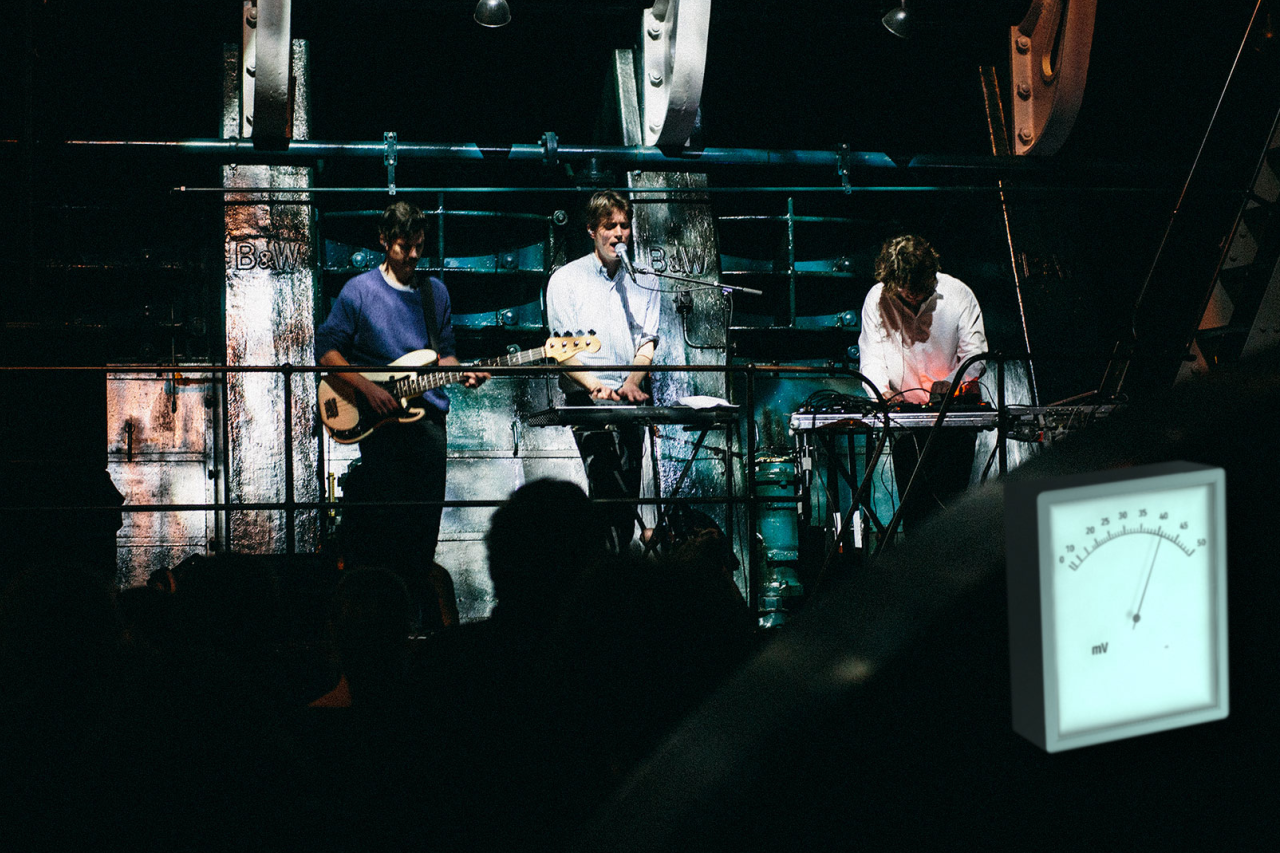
40 mV
